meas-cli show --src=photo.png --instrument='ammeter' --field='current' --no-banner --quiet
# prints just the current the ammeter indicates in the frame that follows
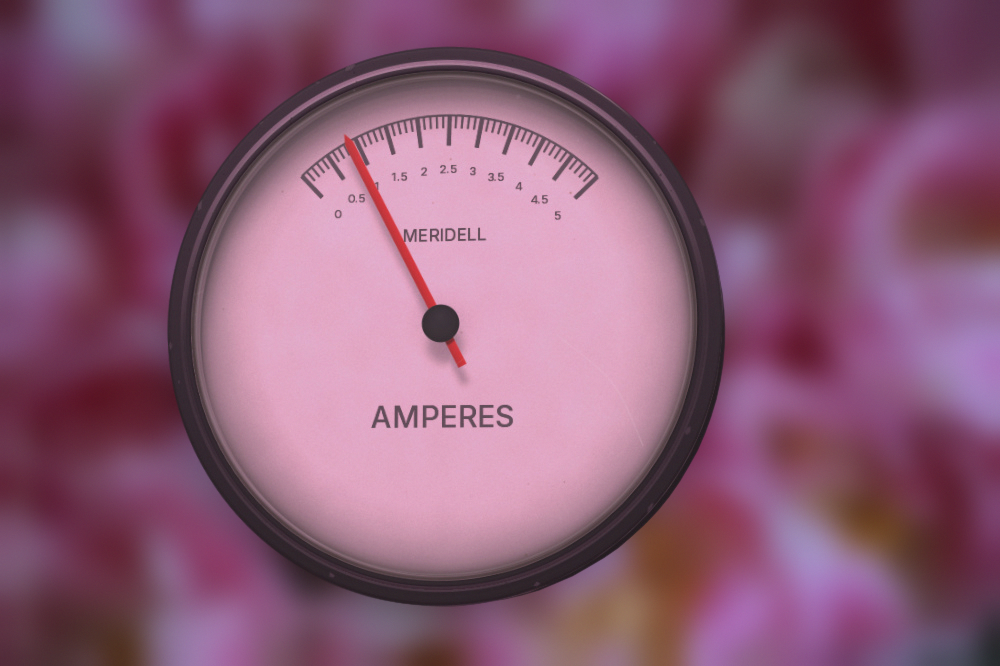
0.9 A
